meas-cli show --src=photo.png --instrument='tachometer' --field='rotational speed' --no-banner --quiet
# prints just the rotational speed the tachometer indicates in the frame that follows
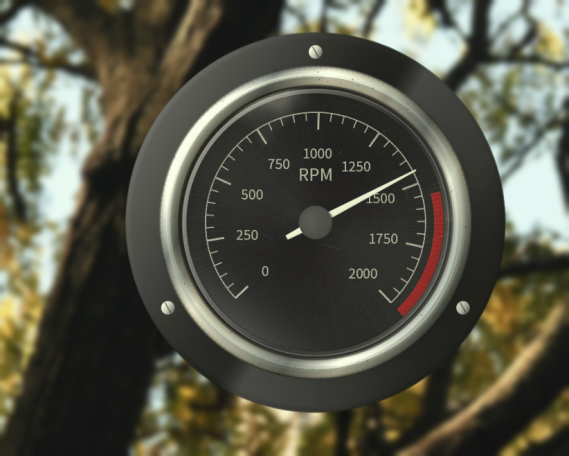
1450 rpm
